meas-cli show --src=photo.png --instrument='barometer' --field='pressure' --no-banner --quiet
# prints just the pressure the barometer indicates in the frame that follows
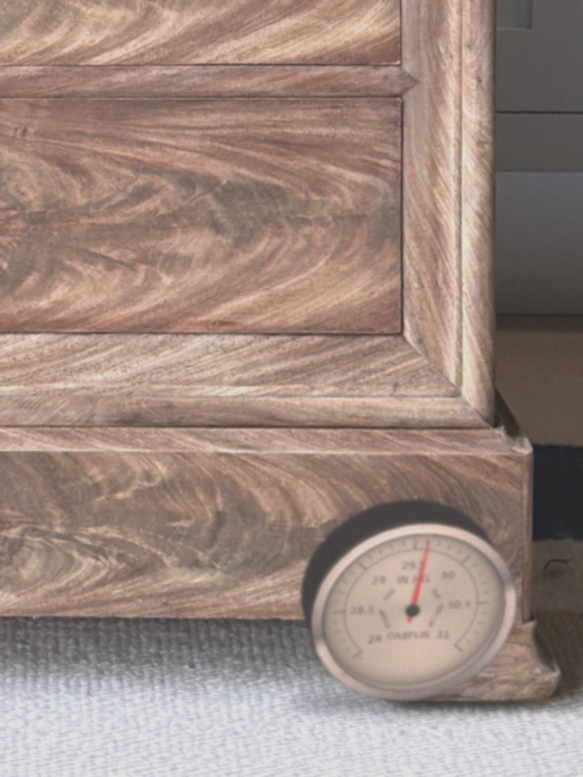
29.6 inHg
